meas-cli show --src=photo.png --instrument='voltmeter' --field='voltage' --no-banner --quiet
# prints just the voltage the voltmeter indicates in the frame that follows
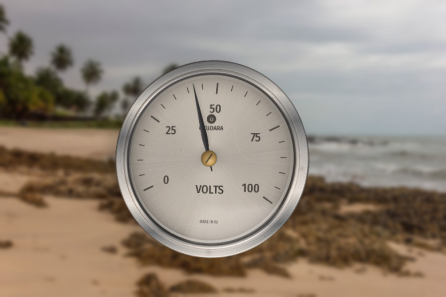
42.5 V
